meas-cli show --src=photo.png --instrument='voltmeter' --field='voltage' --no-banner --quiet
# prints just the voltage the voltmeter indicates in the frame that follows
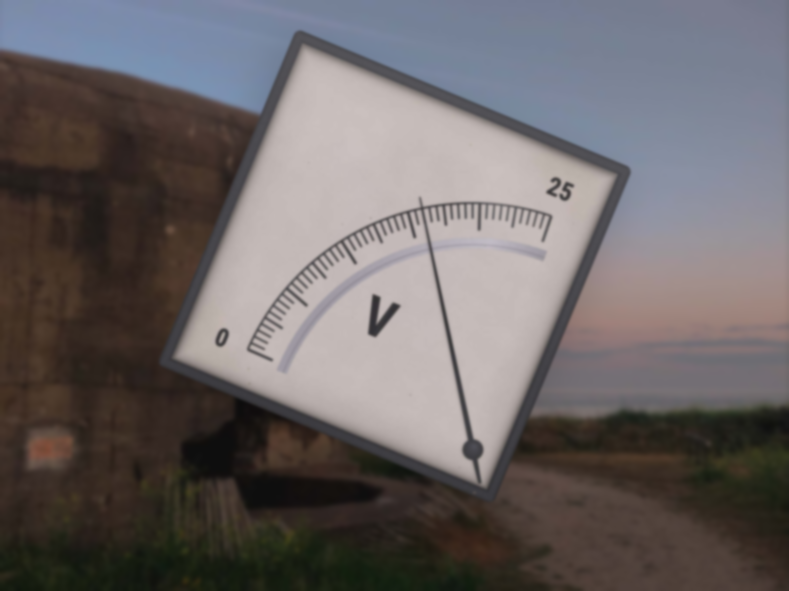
16 V
